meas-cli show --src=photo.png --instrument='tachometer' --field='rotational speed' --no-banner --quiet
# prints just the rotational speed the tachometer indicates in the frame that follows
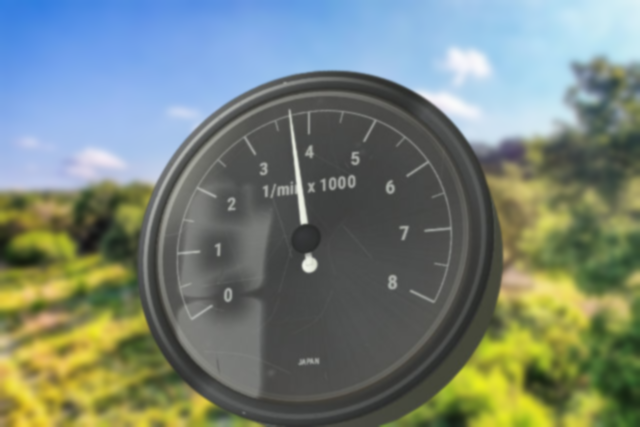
3750 rpm
